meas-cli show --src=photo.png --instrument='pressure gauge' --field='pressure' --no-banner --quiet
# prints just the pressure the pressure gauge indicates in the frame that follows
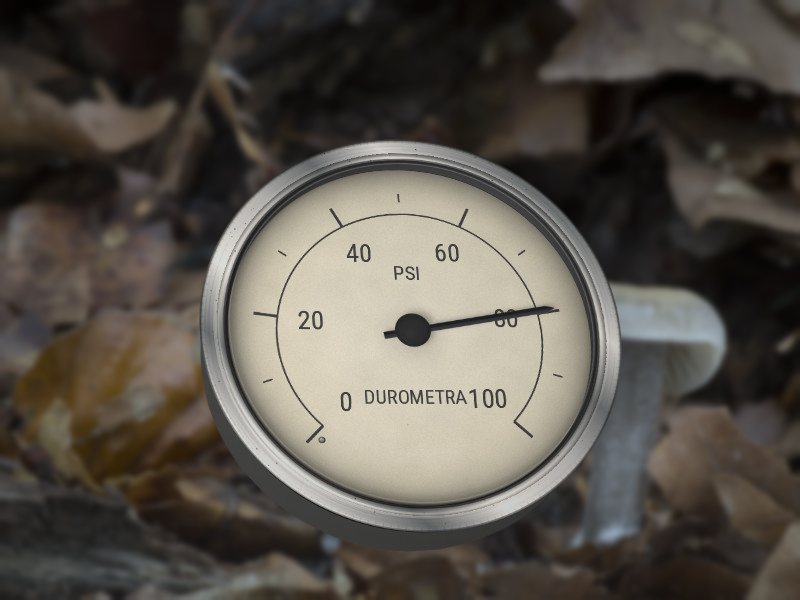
80 psi
